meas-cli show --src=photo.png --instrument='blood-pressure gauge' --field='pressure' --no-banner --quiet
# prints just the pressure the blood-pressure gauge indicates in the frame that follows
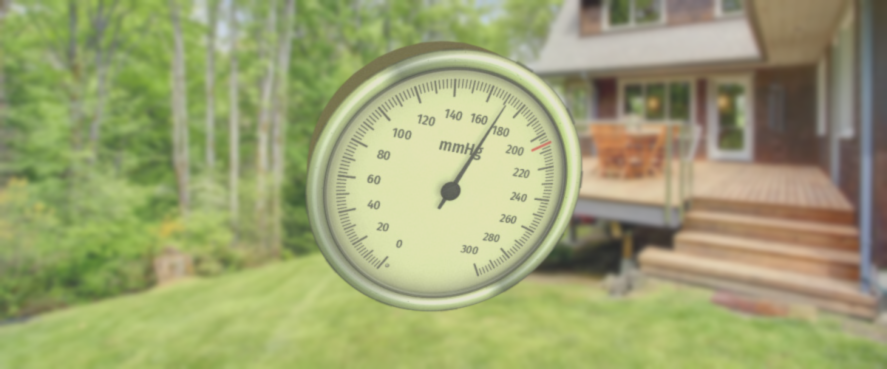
170 mmHg
